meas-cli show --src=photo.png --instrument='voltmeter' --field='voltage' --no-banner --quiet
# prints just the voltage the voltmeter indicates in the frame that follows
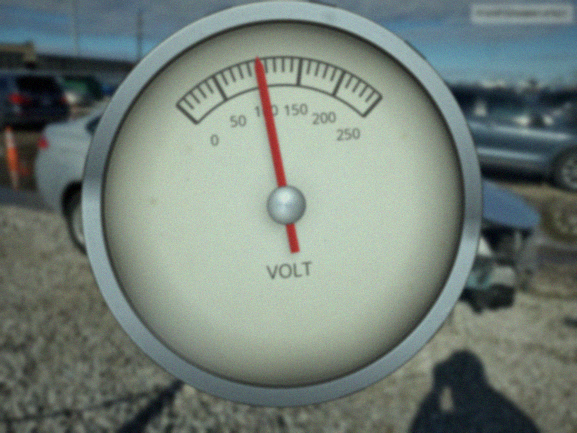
100 V
